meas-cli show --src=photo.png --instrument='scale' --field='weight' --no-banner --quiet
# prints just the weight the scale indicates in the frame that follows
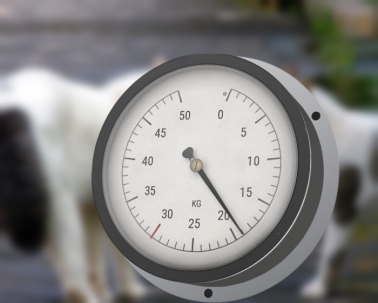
19 kg
